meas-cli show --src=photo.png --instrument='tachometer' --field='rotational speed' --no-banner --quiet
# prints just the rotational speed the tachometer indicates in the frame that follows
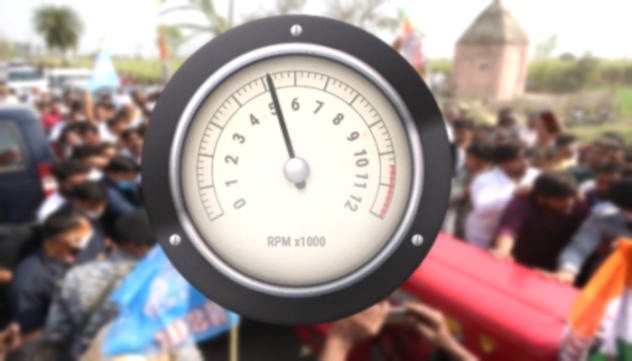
5200 rpm
